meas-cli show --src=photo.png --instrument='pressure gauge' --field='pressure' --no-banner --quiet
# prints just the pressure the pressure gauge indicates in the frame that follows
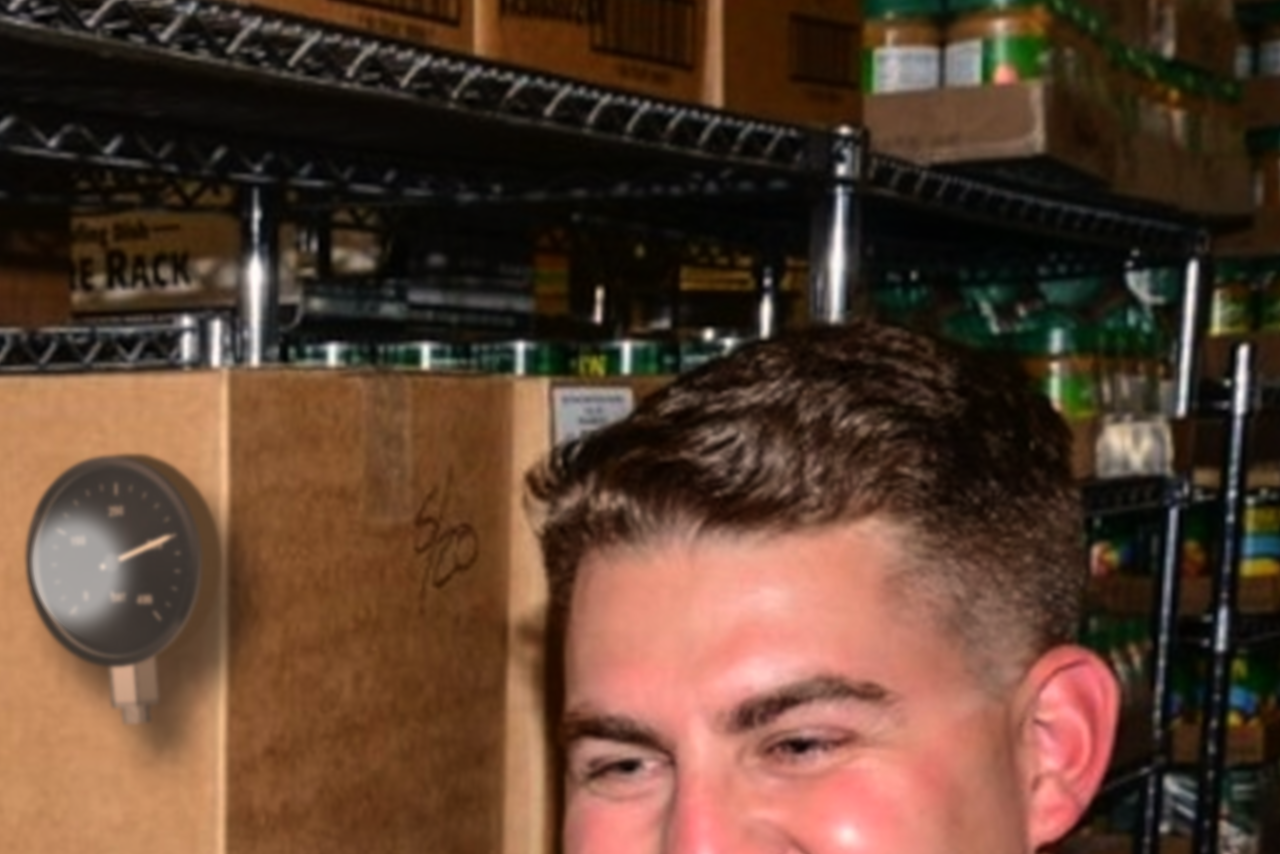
300 bar
